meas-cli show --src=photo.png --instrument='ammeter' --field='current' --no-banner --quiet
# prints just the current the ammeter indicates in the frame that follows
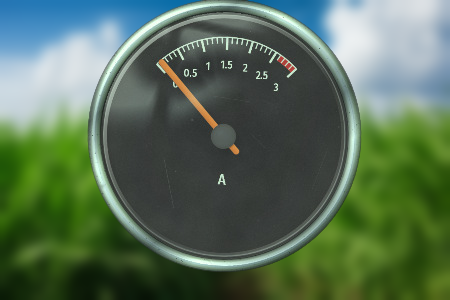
0.1 A
